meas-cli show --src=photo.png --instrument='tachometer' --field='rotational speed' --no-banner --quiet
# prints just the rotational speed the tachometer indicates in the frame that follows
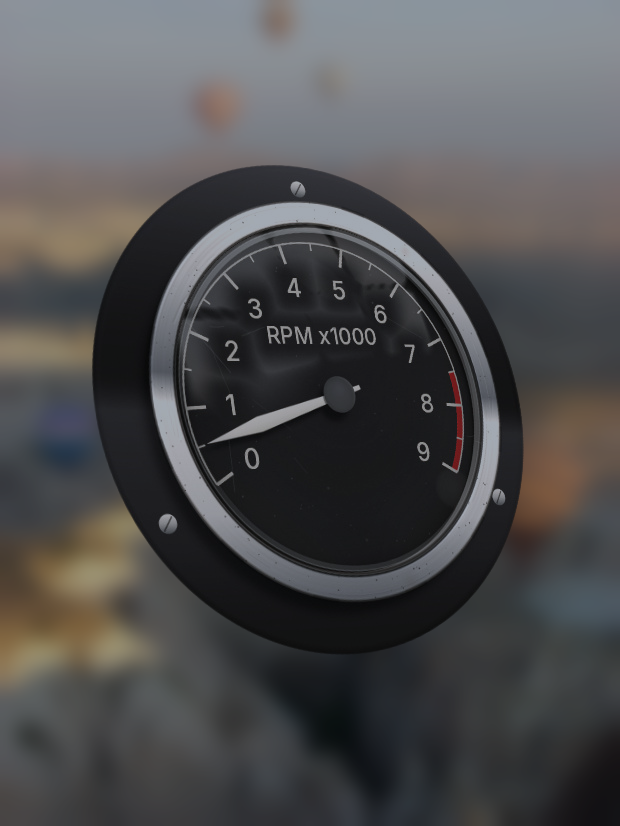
500 rpm
